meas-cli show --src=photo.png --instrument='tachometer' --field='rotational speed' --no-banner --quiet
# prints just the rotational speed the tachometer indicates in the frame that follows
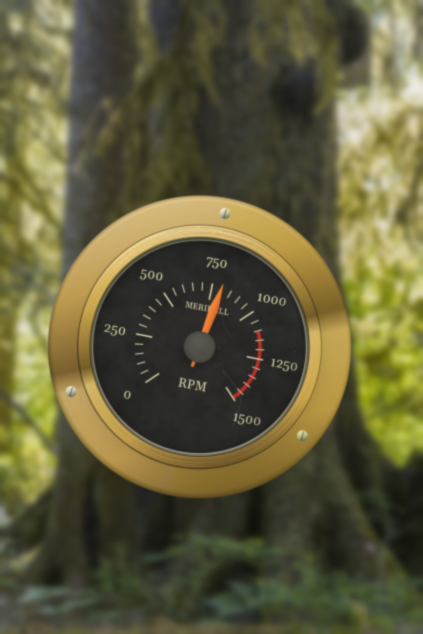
800 rpm
